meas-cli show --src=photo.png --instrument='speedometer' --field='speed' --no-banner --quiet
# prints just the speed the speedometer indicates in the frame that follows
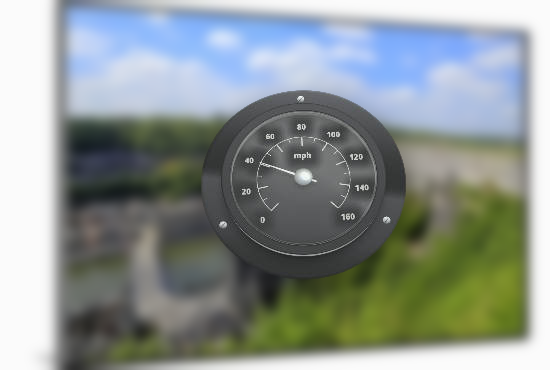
40 mph
